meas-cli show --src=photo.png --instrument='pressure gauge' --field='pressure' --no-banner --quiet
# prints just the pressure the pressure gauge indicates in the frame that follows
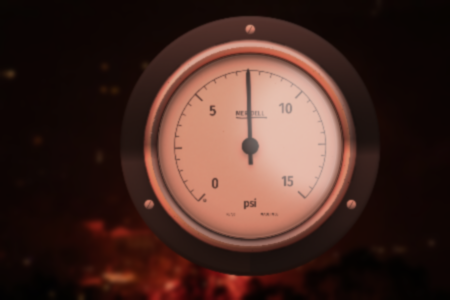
7.5 psi
